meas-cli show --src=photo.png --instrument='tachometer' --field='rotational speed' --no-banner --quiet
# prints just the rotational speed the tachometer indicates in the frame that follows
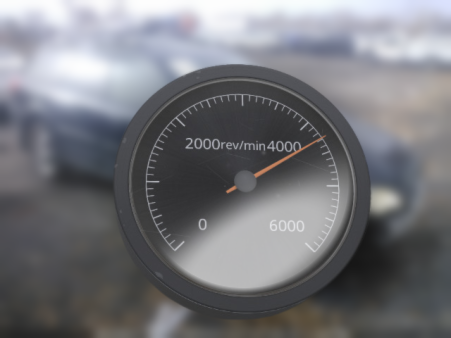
4300 rpm
